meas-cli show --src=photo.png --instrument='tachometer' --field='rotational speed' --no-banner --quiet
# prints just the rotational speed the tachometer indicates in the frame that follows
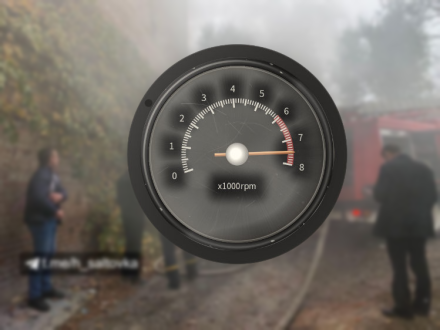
7500 rpm
